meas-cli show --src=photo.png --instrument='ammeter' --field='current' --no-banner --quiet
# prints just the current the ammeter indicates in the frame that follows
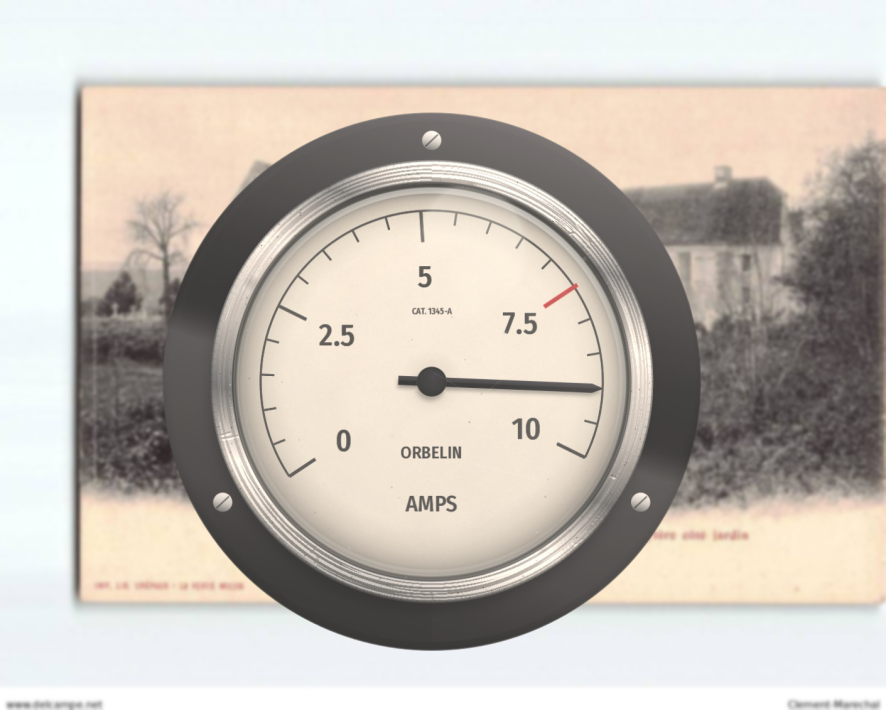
9 A
